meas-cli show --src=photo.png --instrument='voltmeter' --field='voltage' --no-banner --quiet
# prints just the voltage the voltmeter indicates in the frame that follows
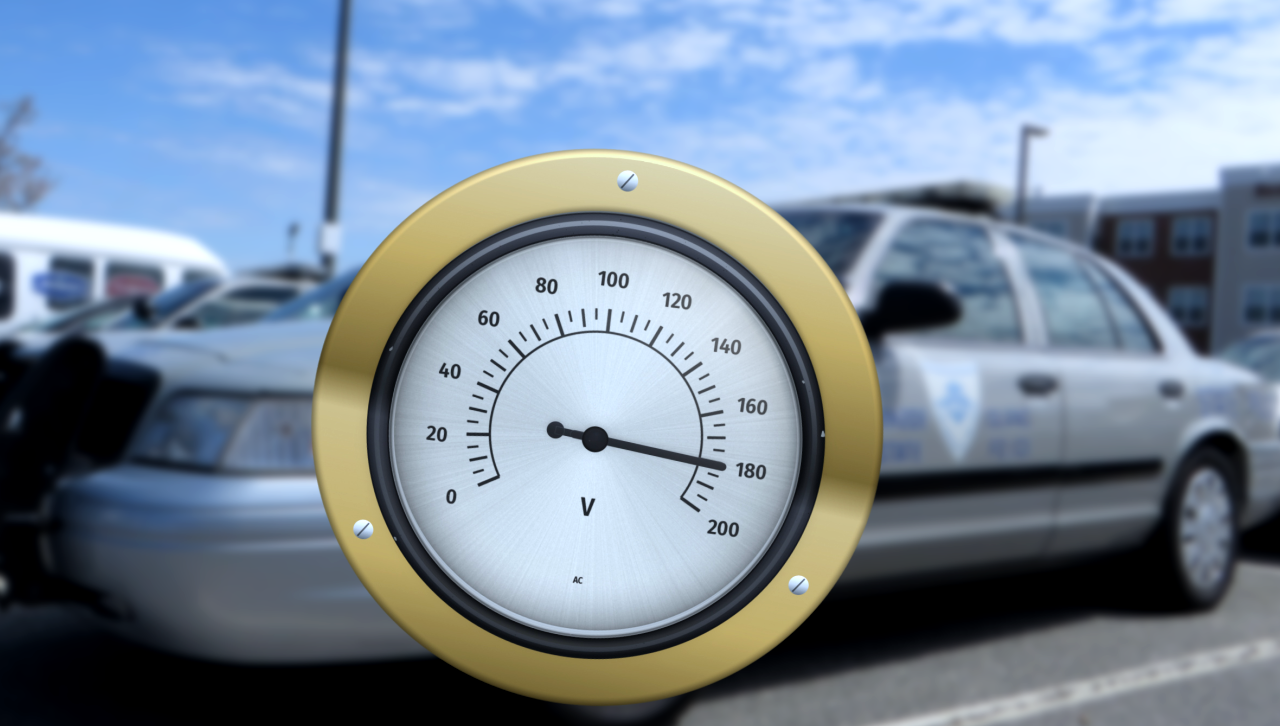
180 V
